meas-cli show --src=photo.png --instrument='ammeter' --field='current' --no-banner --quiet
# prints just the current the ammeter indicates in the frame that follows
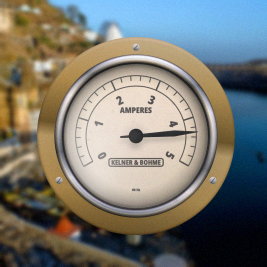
4.3 A
